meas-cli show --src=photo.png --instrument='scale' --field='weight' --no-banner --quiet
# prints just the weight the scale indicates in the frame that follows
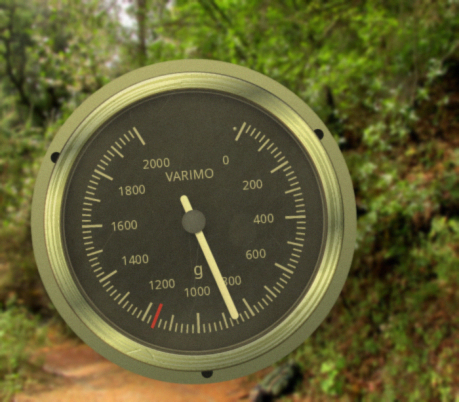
860 g
